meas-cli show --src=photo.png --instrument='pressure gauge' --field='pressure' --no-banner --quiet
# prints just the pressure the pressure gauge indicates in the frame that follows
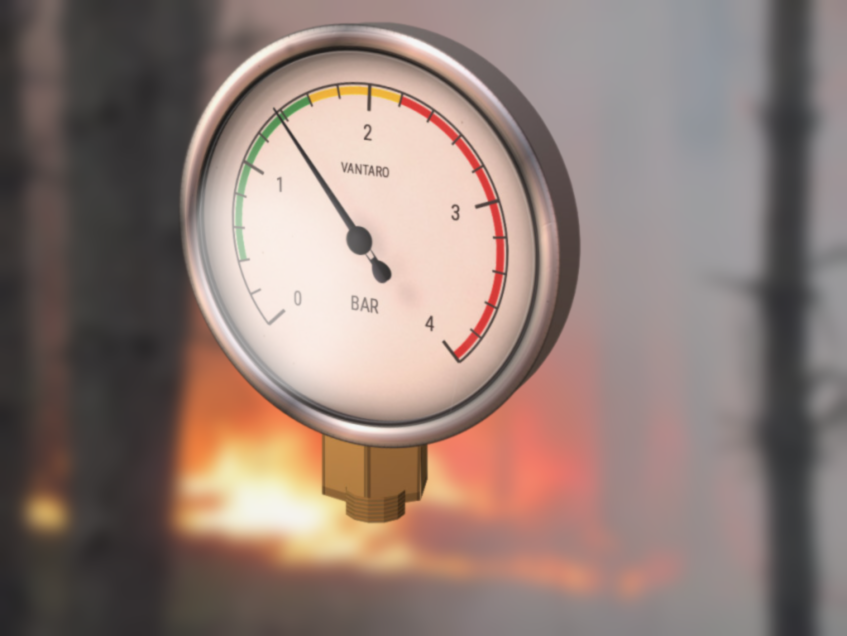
1.4 bar
